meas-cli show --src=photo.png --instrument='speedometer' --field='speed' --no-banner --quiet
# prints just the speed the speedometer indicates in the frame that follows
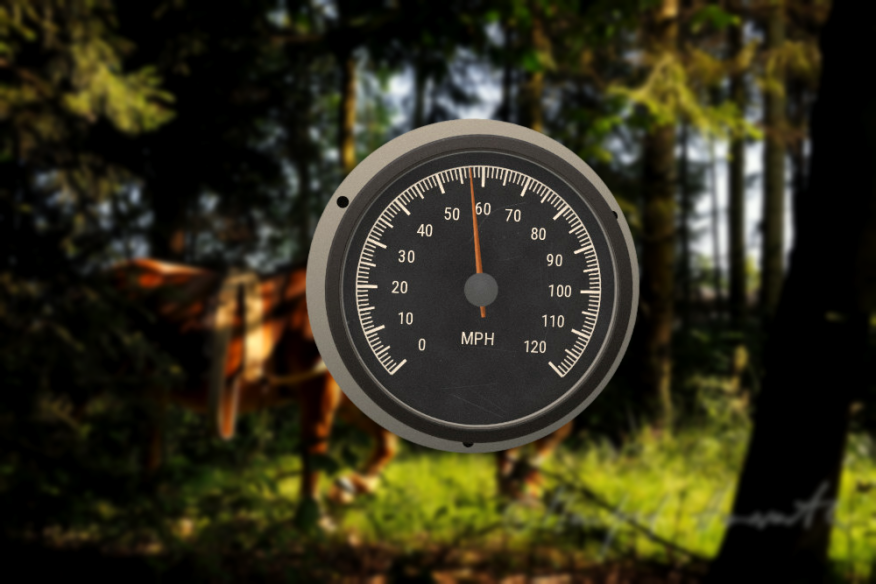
57 mph
